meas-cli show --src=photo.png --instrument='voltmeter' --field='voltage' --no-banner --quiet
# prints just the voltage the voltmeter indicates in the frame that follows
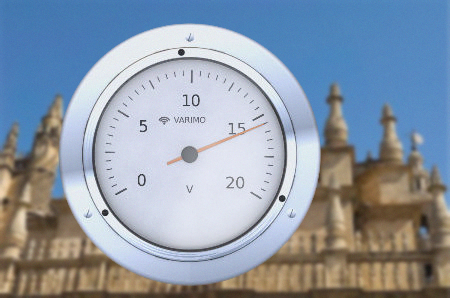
15.5 V
